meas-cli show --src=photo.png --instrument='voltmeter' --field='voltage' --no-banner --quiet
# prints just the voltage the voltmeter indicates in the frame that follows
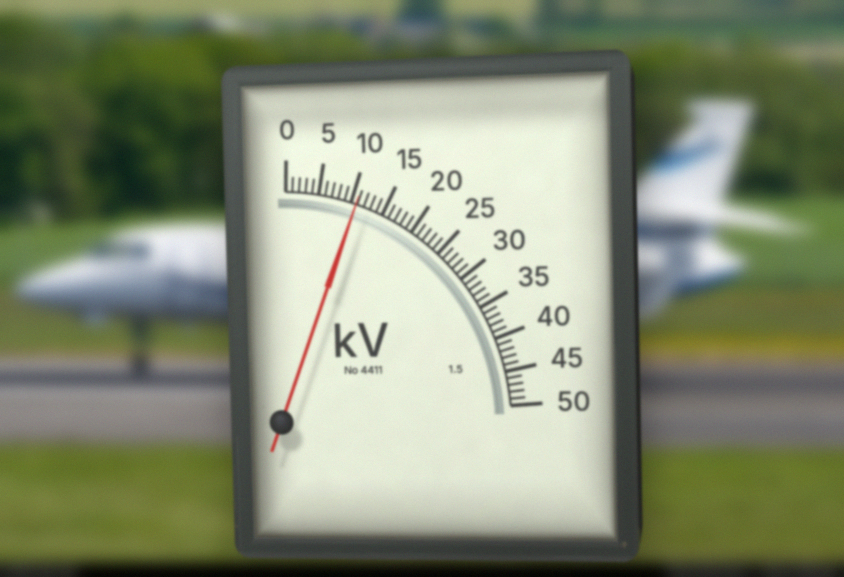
11 kV
